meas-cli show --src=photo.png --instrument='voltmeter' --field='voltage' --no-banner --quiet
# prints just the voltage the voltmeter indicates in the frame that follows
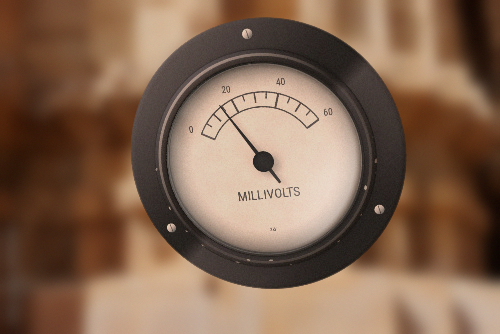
15 mV
